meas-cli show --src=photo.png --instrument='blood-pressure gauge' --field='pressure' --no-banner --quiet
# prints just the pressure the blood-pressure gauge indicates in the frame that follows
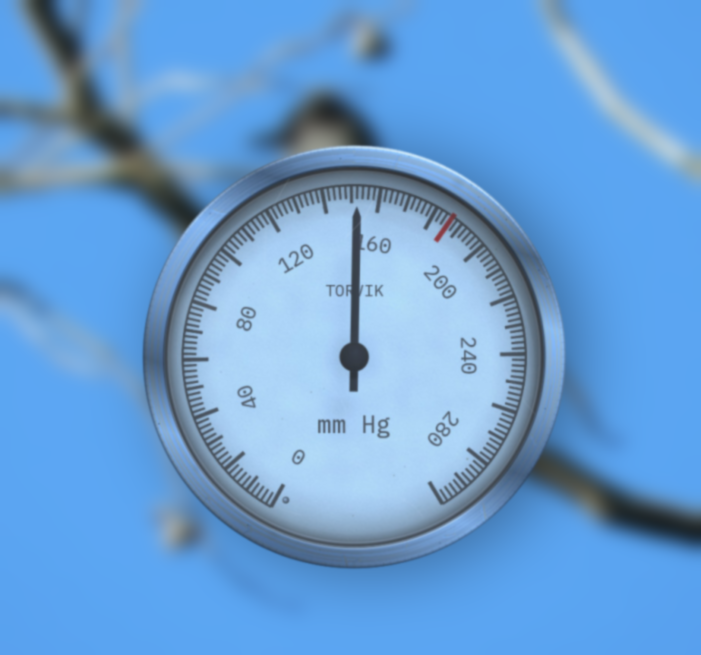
152 mmHg
